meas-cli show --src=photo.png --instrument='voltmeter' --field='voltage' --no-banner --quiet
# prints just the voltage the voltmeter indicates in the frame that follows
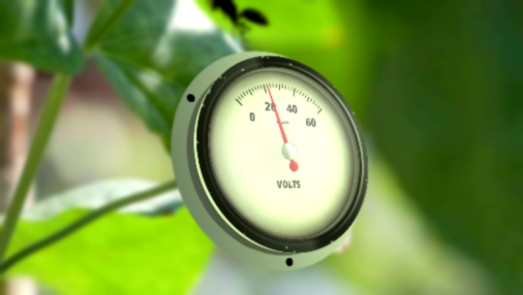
20 V
